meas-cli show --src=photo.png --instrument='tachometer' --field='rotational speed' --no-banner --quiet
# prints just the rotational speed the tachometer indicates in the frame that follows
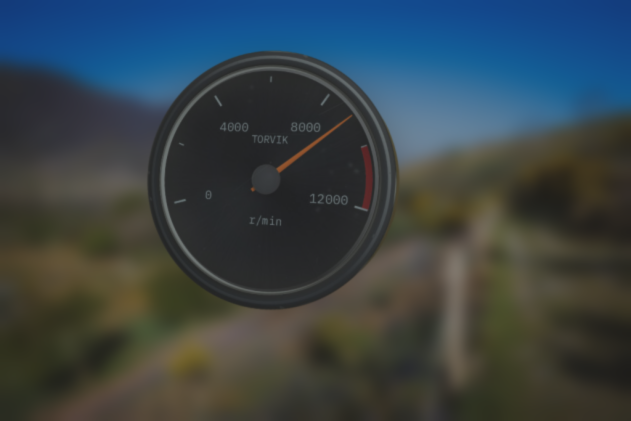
9000 rpm
